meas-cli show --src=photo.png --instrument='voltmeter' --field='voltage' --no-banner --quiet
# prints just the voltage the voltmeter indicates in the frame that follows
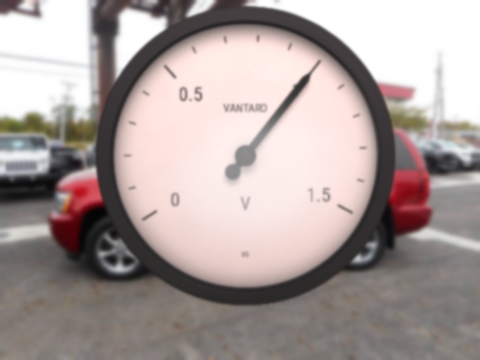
1 V
